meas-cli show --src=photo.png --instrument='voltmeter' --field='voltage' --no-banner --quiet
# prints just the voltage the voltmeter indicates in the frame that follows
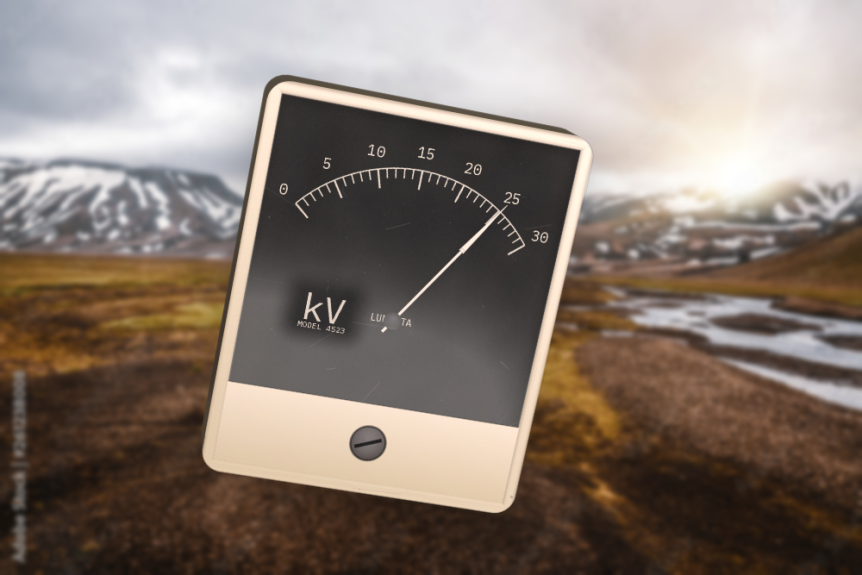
25 kV
